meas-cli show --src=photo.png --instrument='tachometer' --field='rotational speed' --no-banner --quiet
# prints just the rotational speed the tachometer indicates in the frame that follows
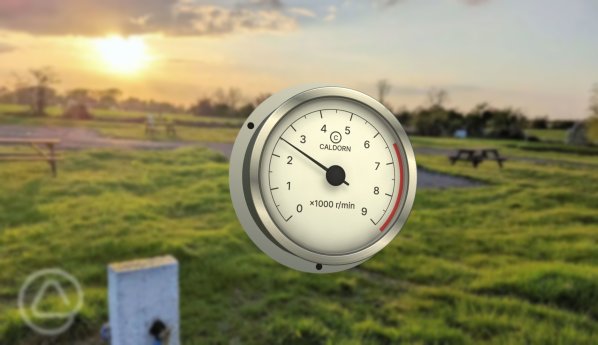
2500 rpm
